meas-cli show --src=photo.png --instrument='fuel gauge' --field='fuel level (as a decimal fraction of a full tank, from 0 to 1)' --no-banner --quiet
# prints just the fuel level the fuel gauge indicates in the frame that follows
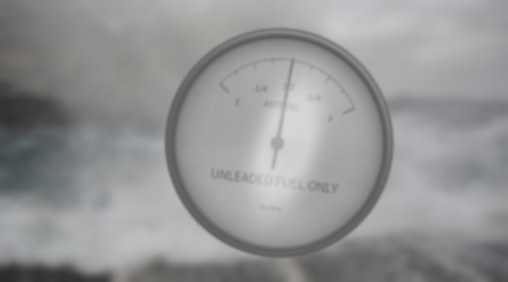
0.5
